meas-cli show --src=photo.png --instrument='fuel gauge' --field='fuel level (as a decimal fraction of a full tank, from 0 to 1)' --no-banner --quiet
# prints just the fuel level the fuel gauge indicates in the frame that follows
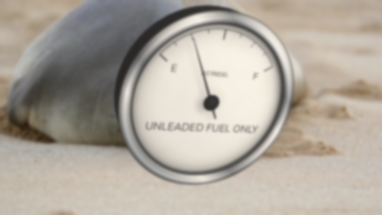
0.25
